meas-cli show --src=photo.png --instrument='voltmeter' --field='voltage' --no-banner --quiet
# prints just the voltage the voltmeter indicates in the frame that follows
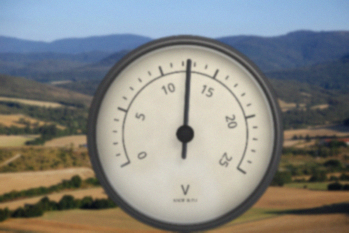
12.5 V
